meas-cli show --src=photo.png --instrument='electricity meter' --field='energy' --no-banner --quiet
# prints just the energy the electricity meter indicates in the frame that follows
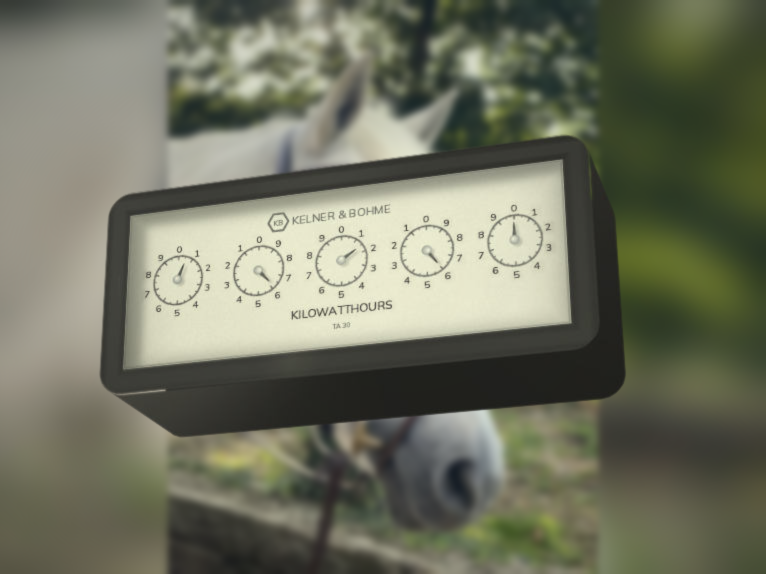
6160 kWh
